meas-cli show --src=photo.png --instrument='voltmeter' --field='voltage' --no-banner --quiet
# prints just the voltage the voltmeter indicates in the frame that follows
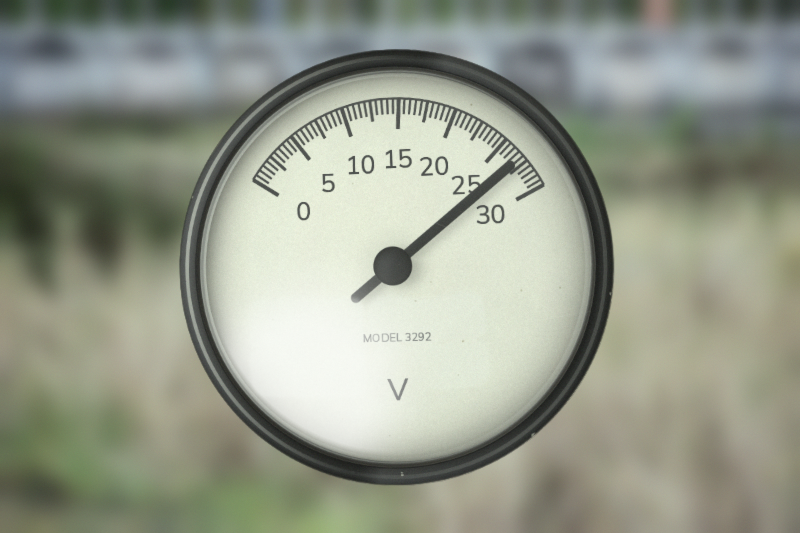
27 V
